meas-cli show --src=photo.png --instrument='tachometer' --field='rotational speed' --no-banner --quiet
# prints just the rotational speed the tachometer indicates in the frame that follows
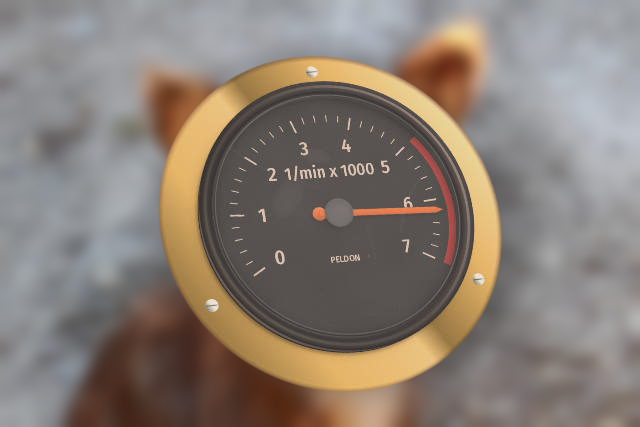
6200 rpm
